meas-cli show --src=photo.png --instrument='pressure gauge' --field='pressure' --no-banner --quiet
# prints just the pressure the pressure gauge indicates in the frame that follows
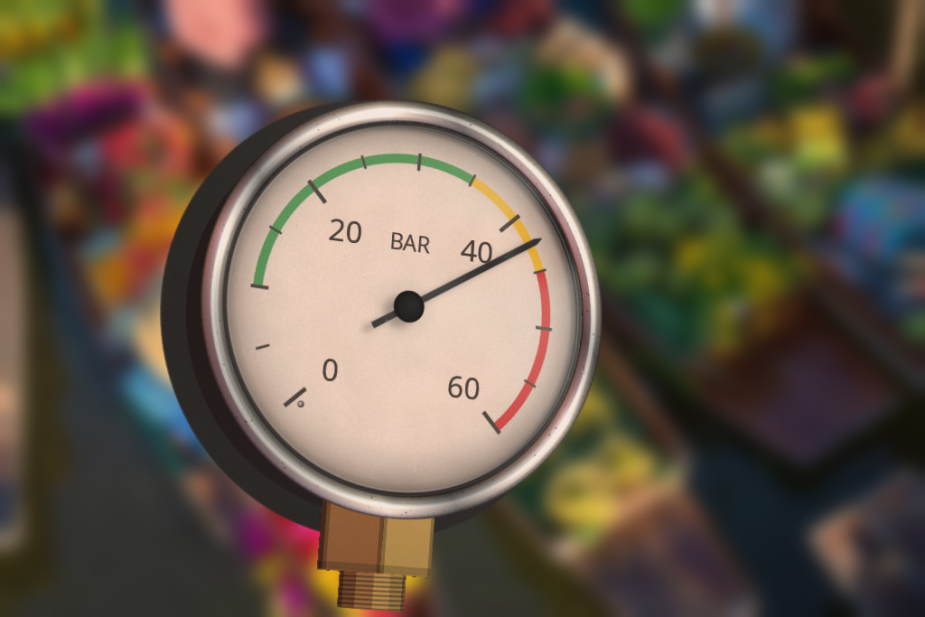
42.5 bar
